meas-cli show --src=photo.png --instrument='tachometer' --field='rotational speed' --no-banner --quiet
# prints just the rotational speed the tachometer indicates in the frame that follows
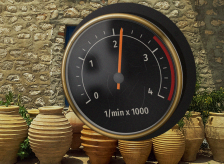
2200 rpm
